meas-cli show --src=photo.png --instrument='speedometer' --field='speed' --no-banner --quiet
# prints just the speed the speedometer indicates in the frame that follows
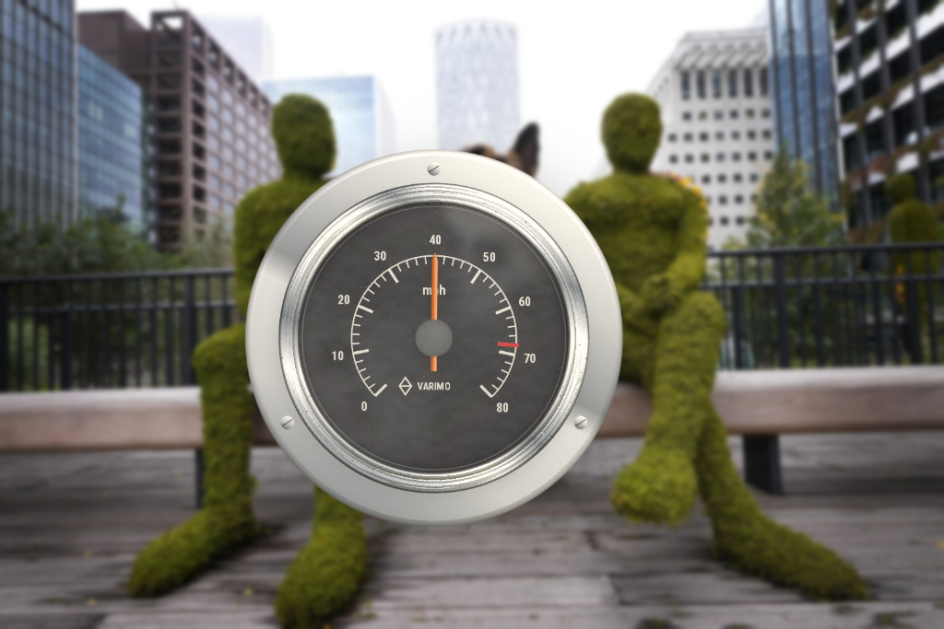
40 mph
